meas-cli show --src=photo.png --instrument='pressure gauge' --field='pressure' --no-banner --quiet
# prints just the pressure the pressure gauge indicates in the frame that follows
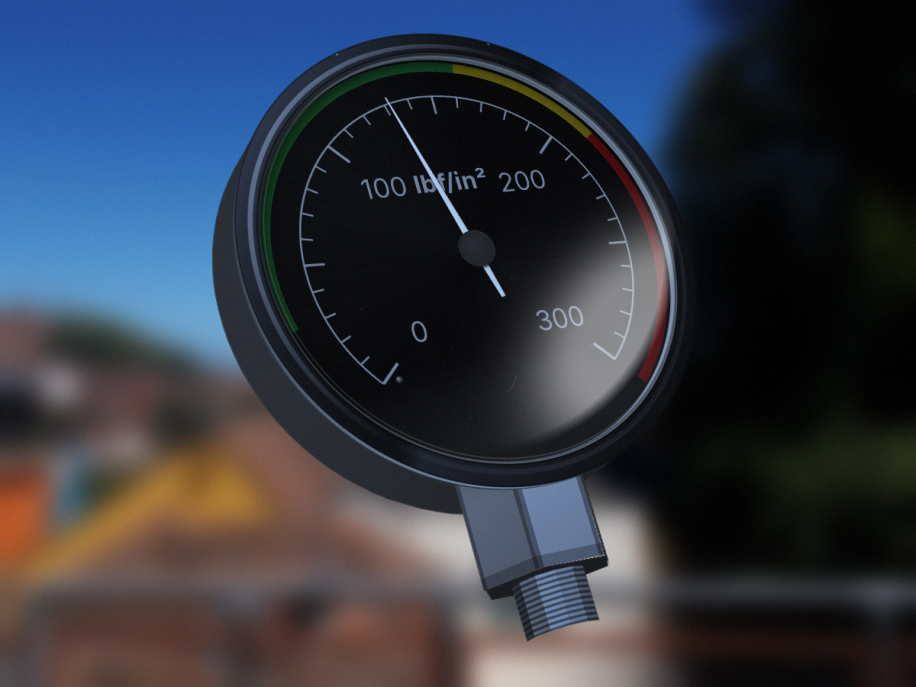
130 psi
